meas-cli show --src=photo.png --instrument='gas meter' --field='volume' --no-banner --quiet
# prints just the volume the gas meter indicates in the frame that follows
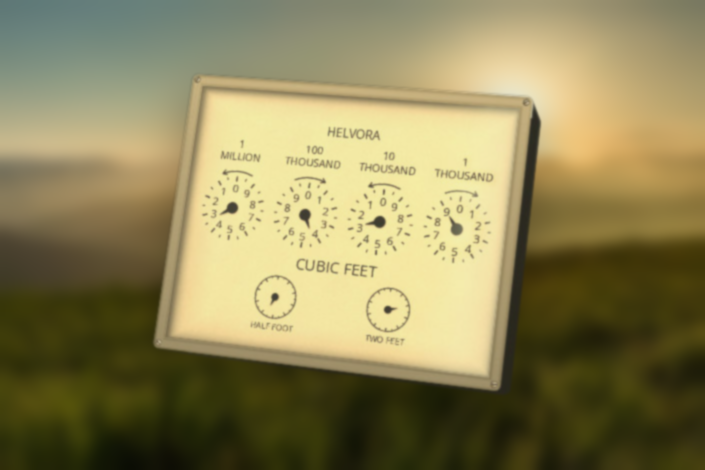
342900 ft³
